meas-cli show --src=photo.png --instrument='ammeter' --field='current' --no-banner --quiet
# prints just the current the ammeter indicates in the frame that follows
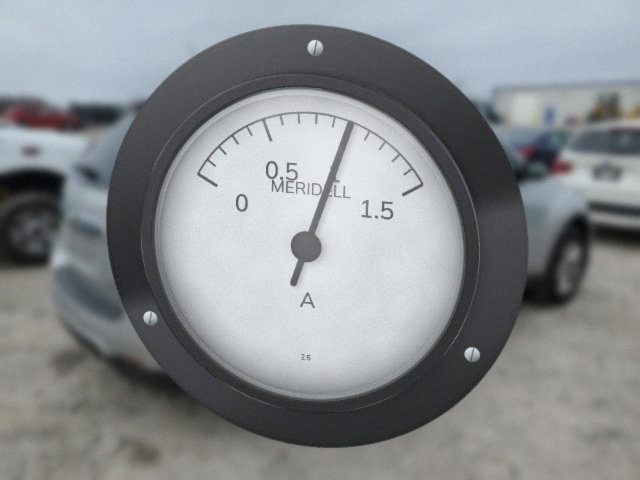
1 A
